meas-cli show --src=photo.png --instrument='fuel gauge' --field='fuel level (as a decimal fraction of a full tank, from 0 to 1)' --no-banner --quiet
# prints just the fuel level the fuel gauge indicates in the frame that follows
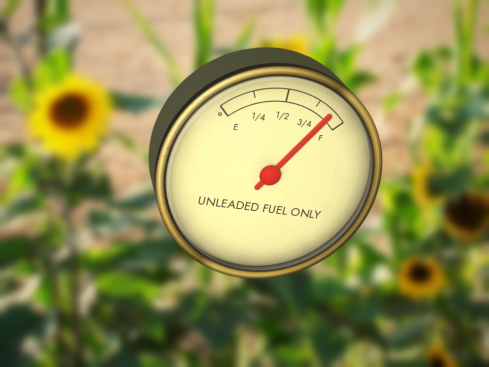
0.875
